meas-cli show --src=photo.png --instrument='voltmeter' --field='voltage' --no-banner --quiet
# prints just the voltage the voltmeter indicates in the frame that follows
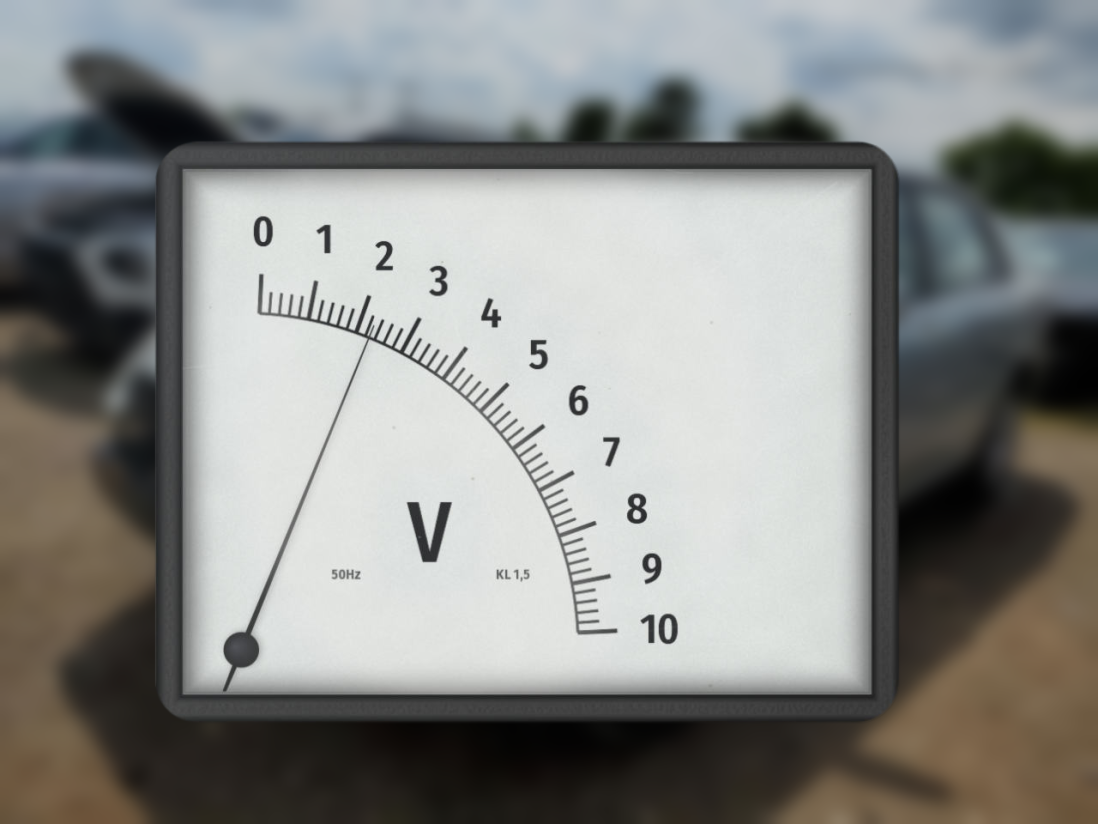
2.3 V
